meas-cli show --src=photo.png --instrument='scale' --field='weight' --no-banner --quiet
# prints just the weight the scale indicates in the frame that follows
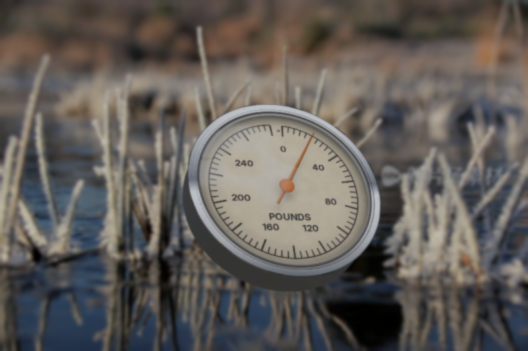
20 lb
